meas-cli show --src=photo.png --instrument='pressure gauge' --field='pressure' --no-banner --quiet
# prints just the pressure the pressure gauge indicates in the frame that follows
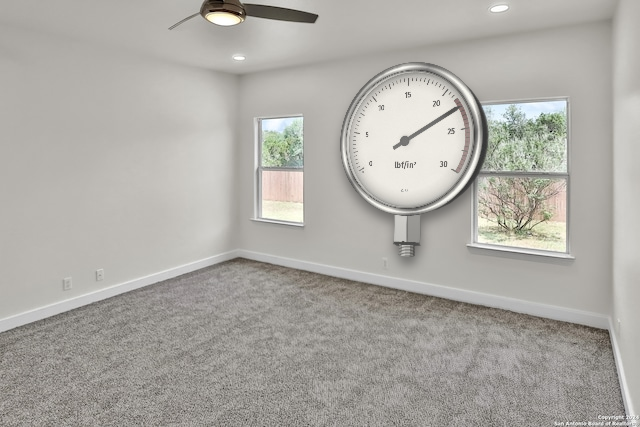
22.5 psi
